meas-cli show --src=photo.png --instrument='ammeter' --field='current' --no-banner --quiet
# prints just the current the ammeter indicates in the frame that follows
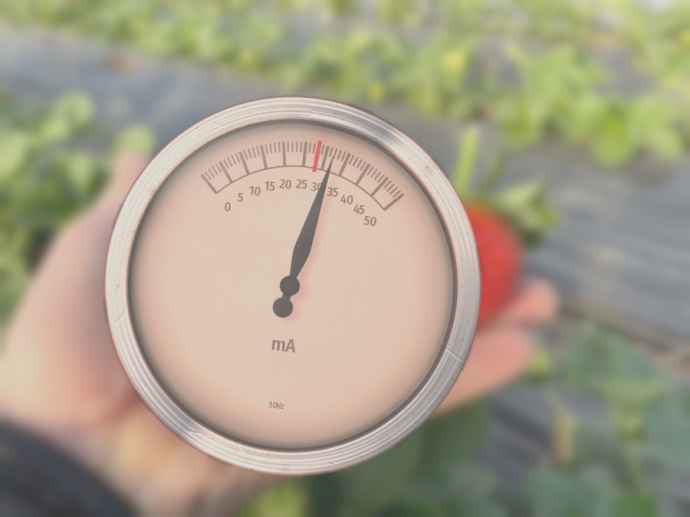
32 mA
